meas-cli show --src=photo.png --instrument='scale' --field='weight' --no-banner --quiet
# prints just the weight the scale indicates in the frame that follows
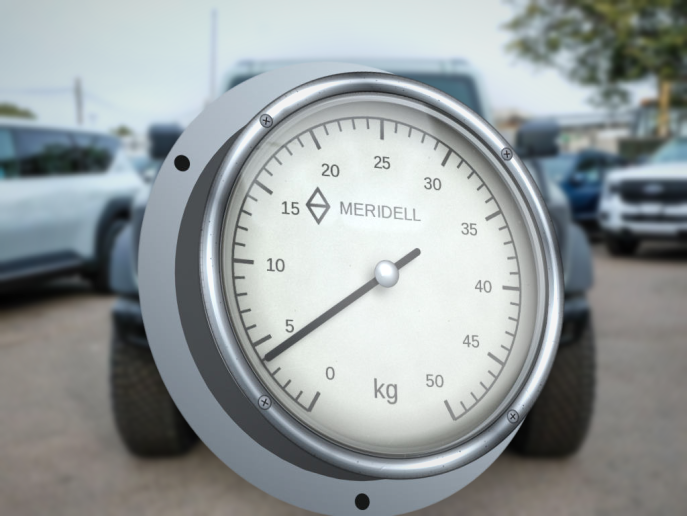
4 kg
